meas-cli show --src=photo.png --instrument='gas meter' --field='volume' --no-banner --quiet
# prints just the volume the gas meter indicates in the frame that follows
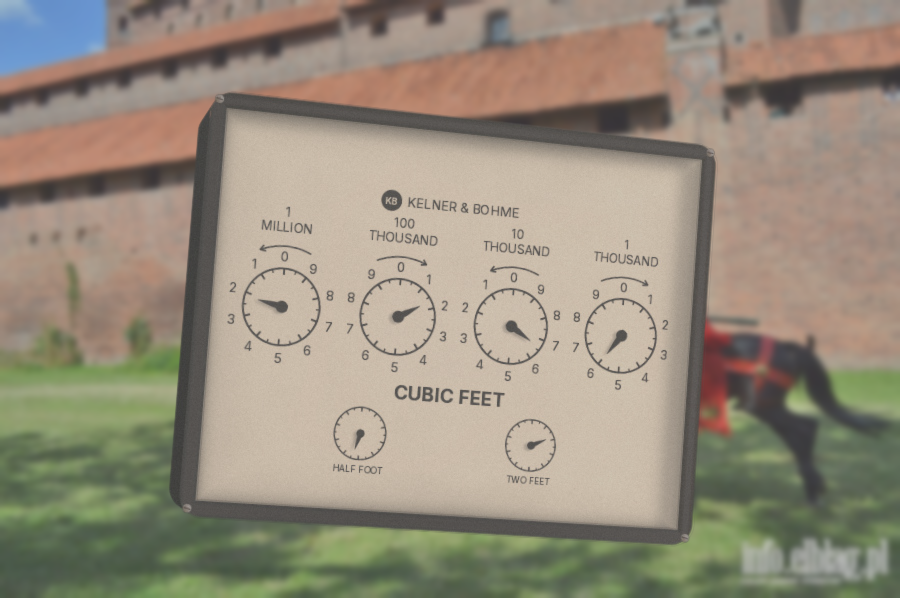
216600 ft³
